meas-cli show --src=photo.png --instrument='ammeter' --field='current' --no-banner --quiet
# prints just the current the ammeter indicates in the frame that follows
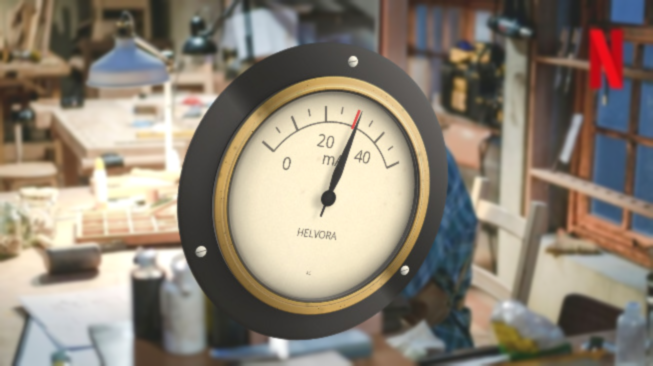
30 mA
